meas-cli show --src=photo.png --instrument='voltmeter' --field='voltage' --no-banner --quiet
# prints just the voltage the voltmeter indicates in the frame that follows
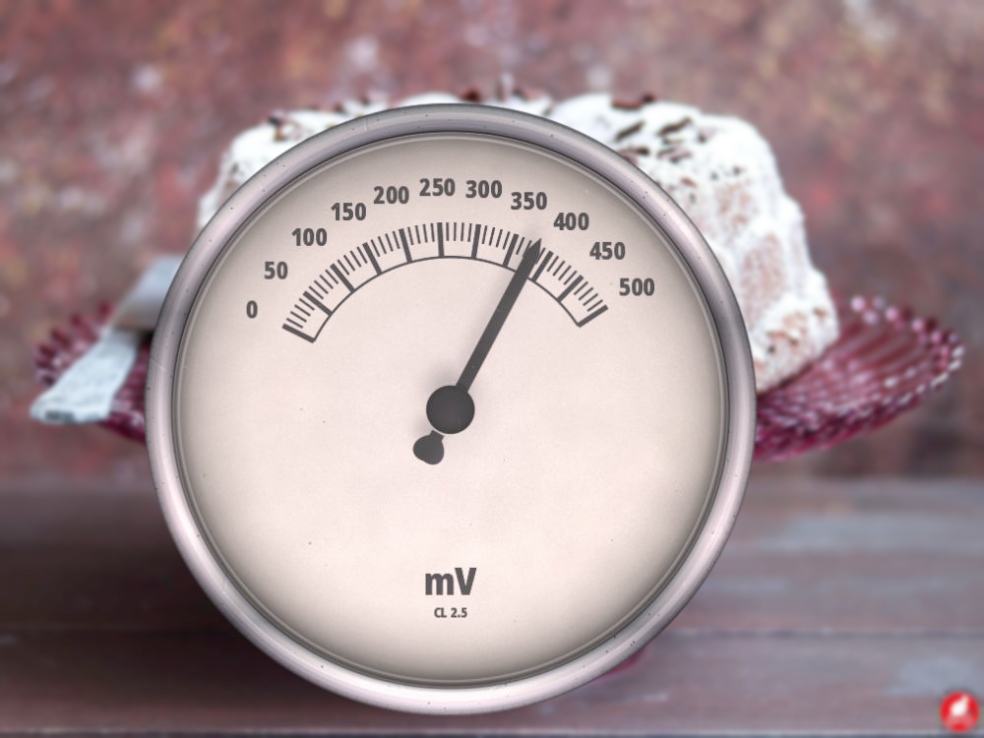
380 mV
